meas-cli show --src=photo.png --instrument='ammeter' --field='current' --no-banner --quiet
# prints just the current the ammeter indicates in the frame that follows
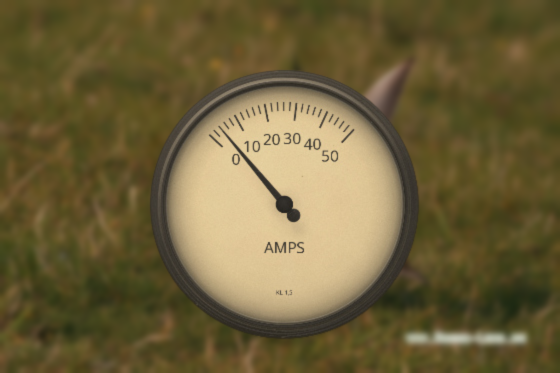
4 A
